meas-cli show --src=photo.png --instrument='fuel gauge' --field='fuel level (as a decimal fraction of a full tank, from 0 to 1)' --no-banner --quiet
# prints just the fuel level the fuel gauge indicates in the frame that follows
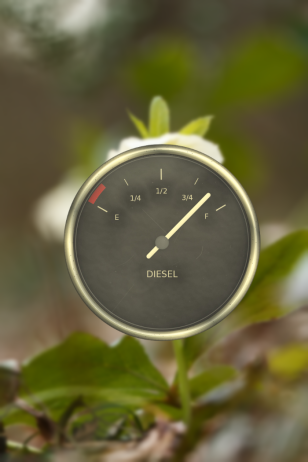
0.875
